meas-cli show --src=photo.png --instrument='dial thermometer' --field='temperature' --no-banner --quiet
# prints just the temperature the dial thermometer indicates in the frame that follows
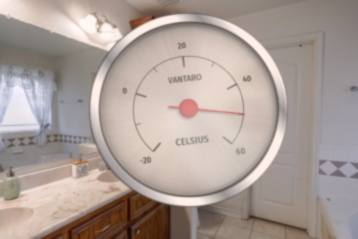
50 °C
